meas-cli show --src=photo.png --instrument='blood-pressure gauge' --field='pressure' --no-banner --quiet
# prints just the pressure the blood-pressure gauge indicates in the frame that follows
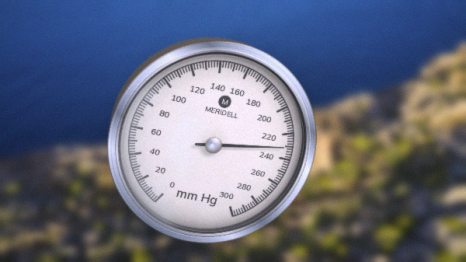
230 mmHg
